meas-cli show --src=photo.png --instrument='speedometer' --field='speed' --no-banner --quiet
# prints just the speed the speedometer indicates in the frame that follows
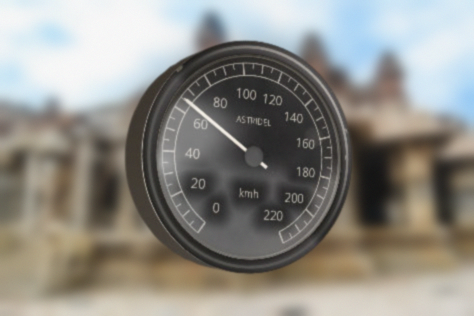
65 km/h
